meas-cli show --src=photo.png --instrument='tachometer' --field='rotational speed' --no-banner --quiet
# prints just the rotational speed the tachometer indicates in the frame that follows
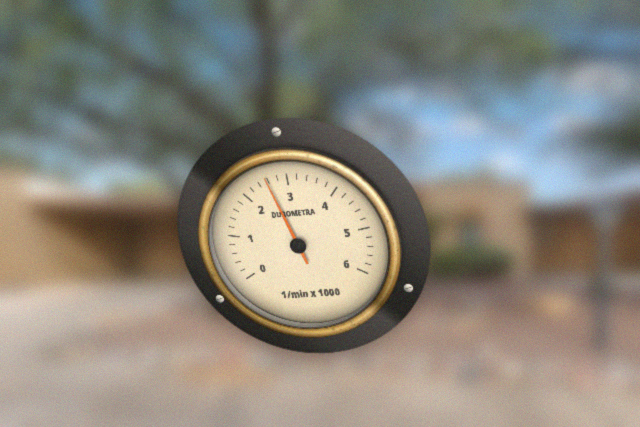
2600 rpm
